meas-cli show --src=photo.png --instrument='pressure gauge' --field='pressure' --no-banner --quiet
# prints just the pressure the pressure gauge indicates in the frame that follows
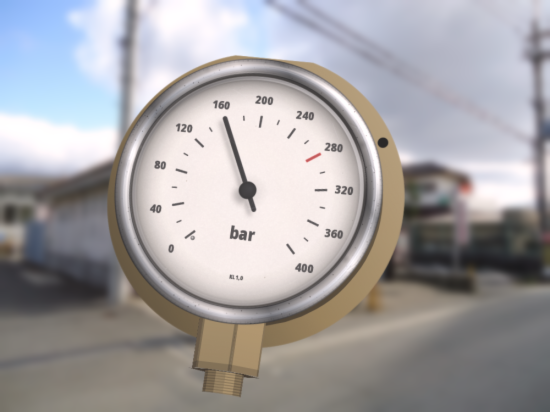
160 bar
